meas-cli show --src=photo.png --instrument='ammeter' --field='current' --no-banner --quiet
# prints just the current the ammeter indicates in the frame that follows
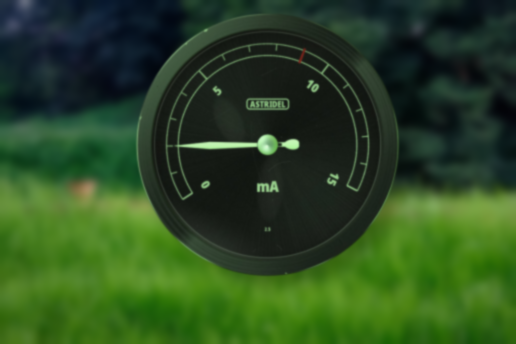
2 mA
